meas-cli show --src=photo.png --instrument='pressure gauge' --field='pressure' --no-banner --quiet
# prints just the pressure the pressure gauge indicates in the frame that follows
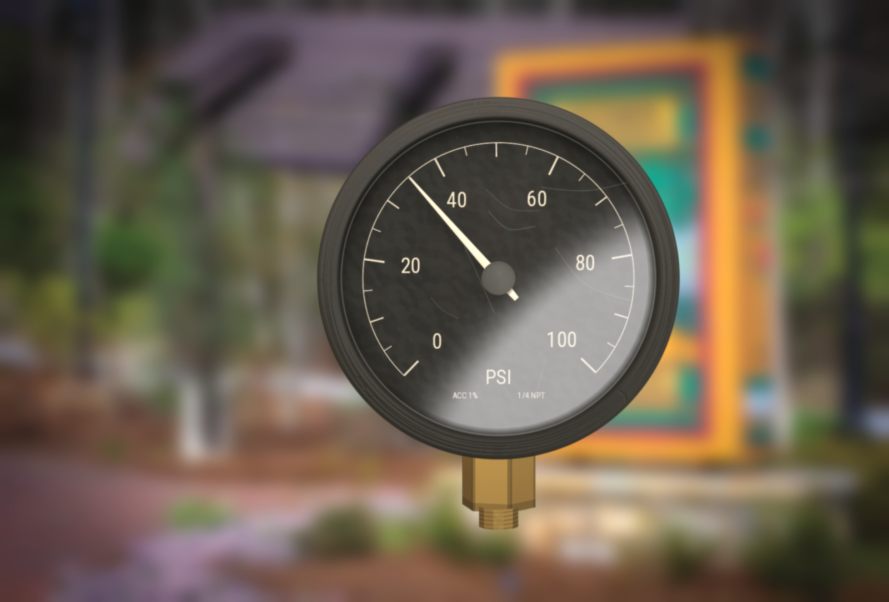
35 psi
